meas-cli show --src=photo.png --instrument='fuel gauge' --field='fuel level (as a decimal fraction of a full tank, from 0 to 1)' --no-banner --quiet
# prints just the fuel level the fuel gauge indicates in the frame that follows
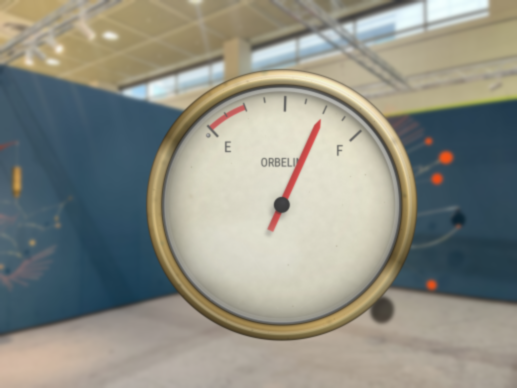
0.75
